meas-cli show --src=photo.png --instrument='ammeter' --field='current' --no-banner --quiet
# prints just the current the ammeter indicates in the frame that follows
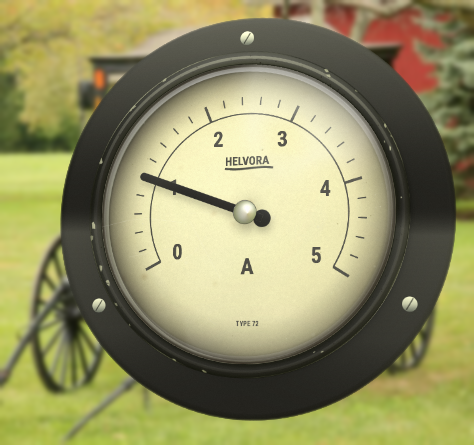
1 A
